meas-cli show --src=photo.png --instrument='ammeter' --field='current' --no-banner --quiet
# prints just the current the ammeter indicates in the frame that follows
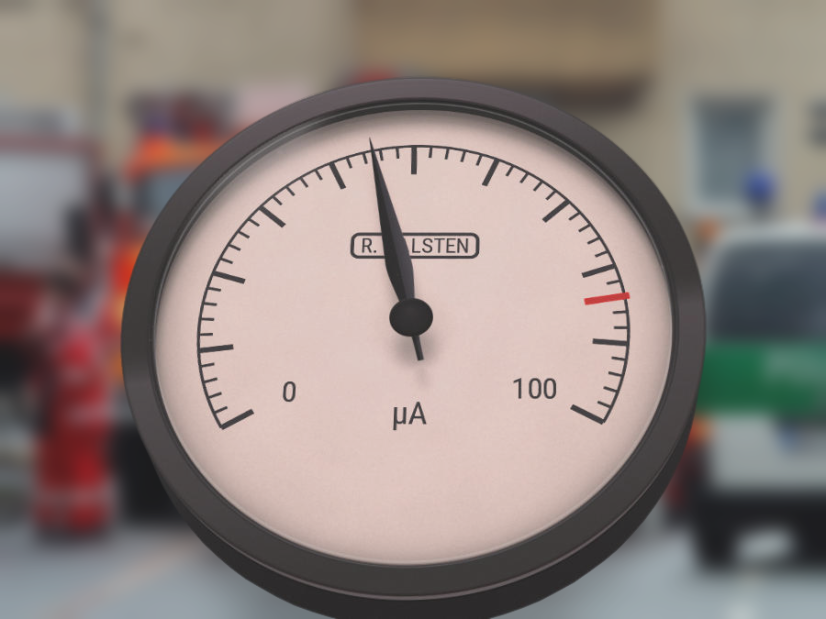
45 µA
